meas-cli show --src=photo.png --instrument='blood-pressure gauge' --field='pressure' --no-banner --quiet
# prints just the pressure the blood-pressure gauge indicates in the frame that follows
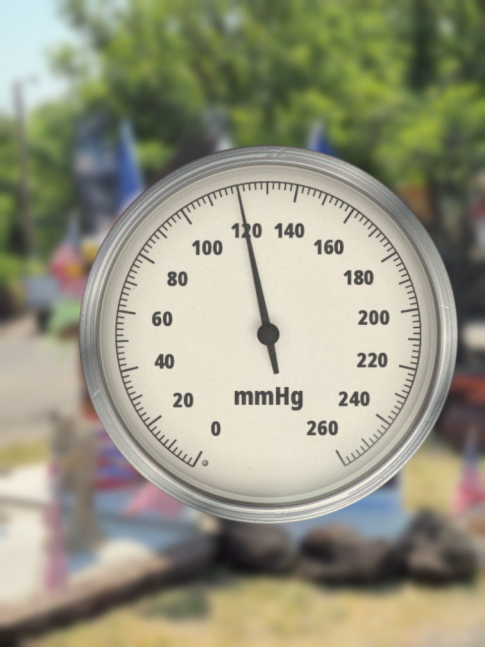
120 mmHg
